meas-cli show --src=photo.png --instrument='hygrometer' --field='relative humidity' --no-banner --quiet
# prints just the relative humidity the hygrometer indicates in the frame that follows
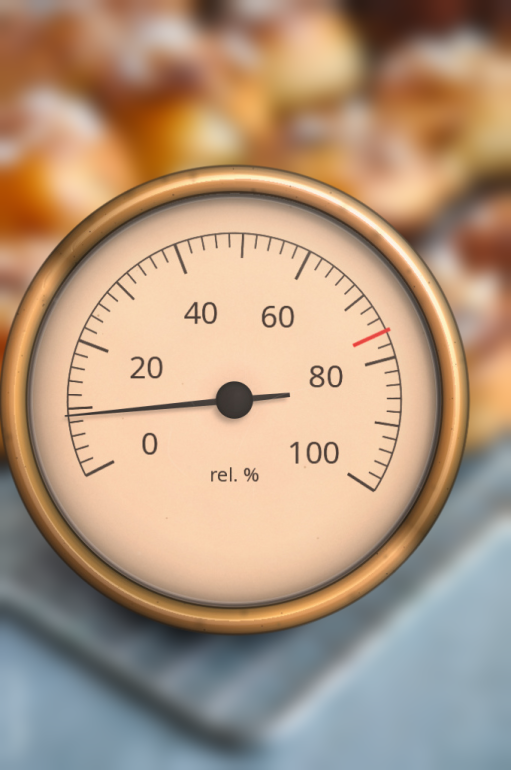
9 %
